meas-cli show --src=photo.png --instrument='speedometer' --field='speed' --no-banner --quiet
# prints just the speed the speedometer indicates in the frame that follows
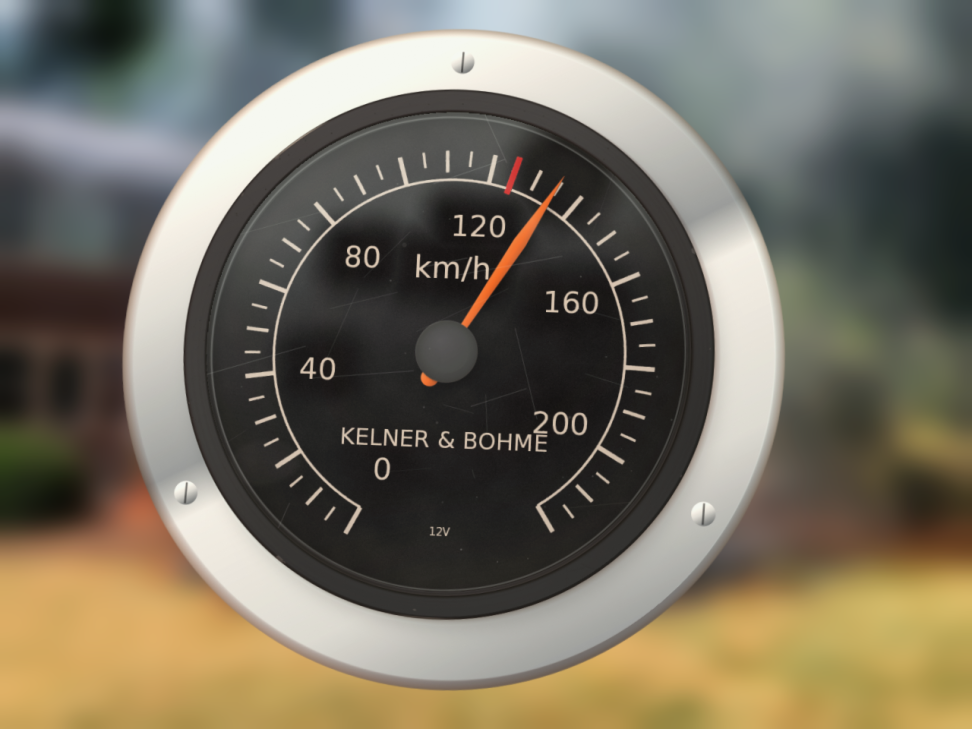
135 km/h
